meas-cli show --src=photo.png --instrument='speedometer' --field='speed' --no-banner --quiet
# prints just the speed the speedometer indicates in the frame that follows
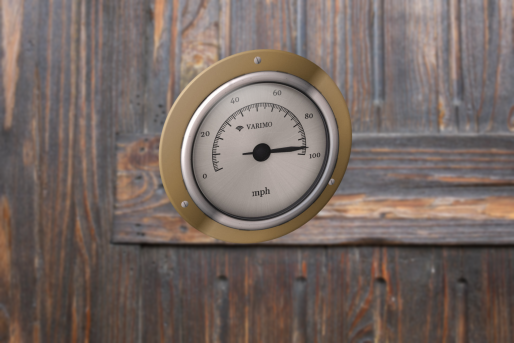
95 mph
